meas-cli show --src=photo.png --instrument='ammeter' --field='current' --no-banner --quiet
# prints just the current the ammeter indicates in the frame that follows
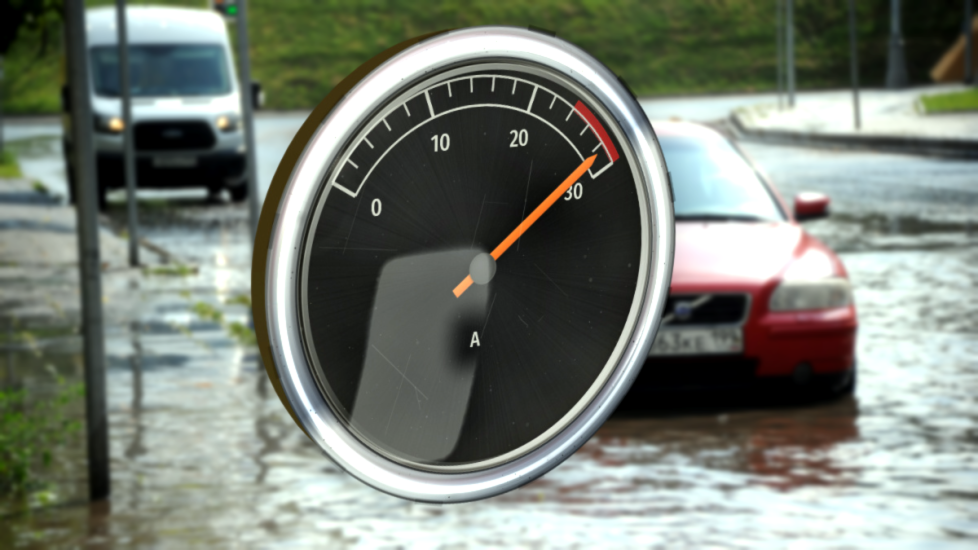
28 A
